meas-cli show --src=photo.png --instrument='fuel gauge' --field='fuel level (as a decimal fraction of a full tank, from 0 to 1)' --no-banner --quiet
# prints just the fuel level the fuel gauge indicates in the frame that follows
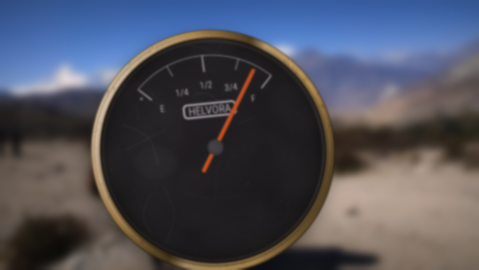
0.875
